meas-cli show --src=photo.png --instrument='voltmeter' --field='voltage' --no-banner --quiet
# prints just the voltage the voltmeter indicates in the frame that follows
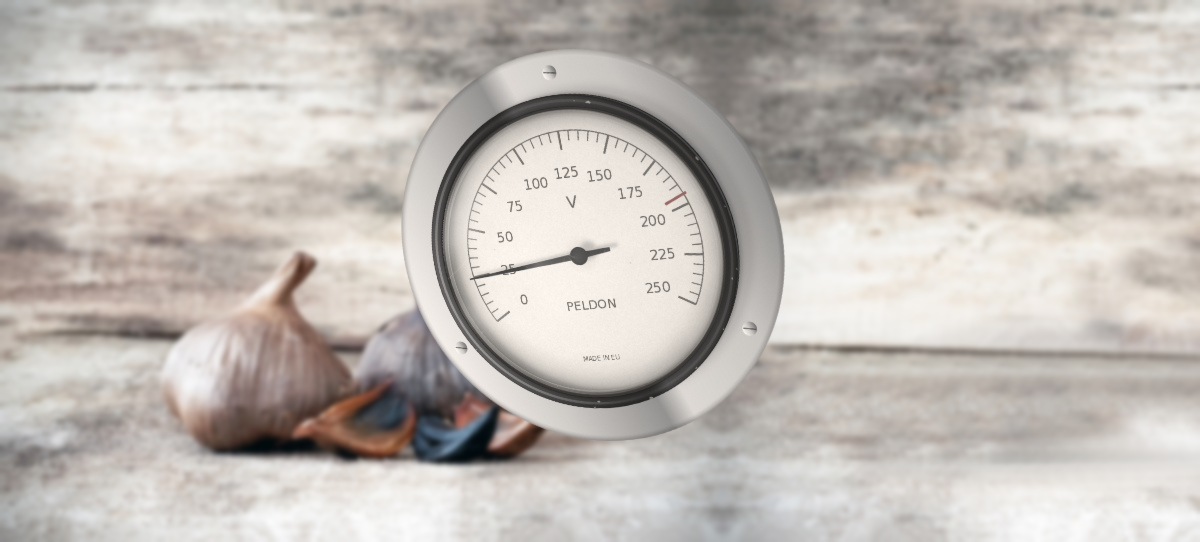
25 V
